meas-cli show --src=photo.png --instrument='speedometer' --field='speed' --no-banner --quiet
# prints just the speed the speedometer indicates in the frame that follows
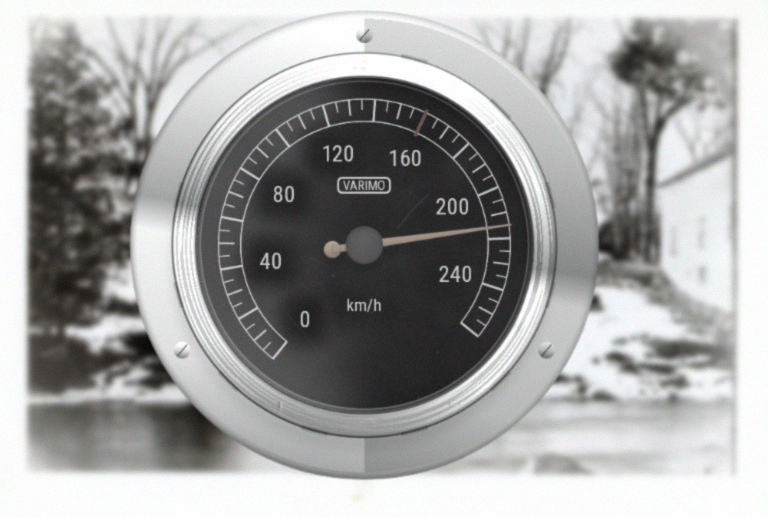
215 km/h
